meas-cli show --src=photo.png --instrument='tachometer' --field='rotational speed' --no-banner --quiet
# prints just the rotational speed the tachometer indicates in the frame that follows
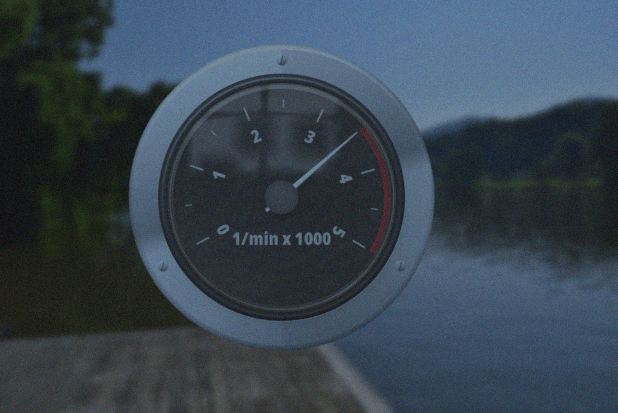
3500 rpm
